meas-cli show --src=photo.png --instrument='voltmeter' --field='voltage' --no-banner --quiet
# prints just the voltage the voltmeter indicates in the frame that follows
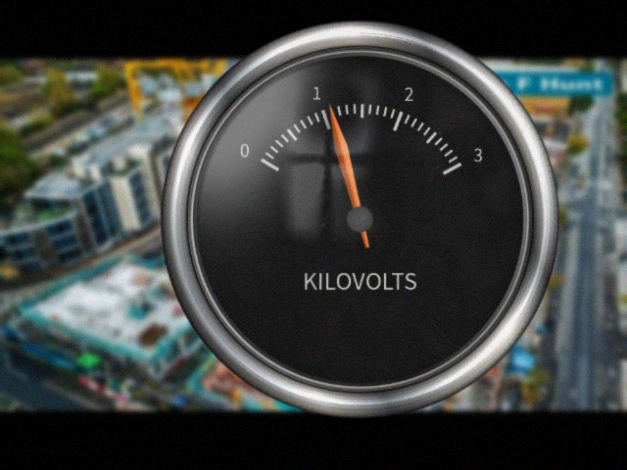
1.1 kV
